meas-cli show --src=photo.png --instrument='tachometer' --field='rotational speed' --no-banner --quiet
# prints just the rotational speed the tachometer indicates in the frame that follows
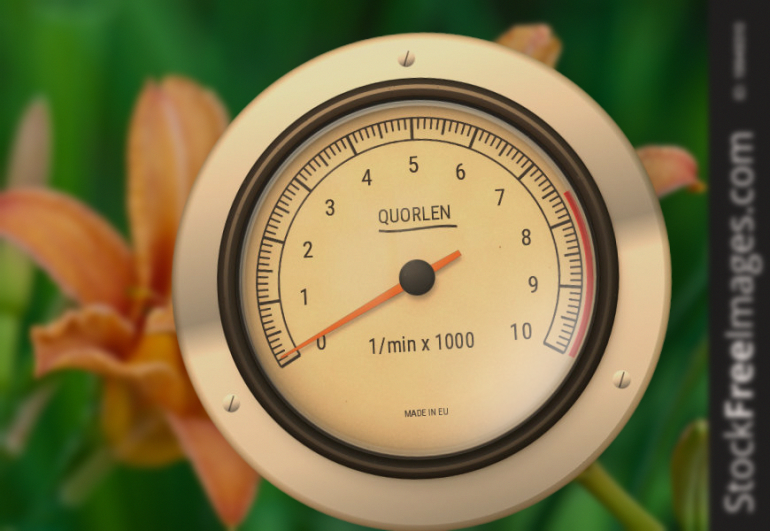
100 rpm
